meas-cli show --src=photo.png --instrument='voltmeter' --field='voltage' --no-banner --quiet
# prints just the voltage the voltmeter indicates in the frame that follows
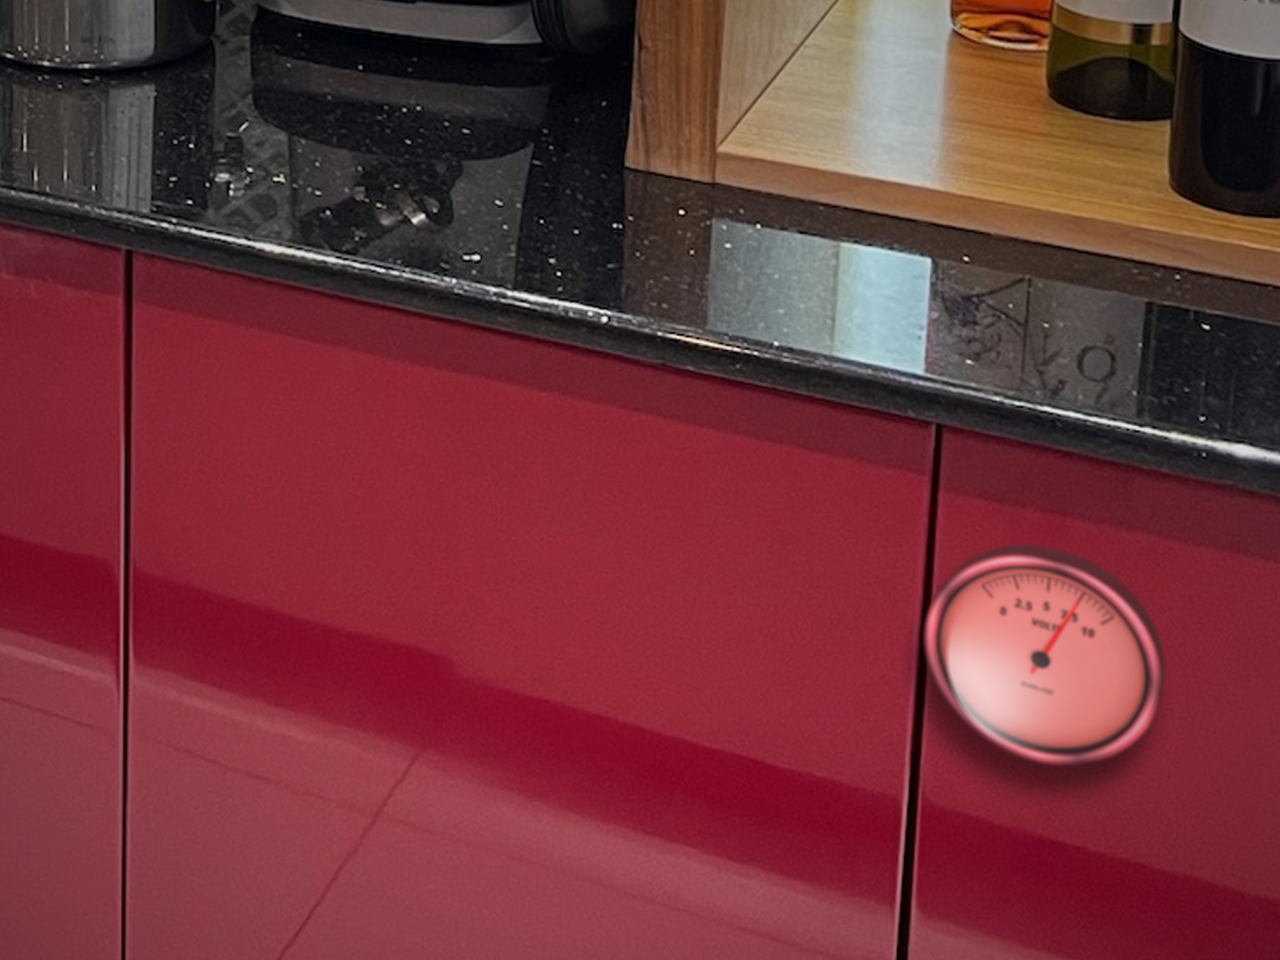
7.5 V
